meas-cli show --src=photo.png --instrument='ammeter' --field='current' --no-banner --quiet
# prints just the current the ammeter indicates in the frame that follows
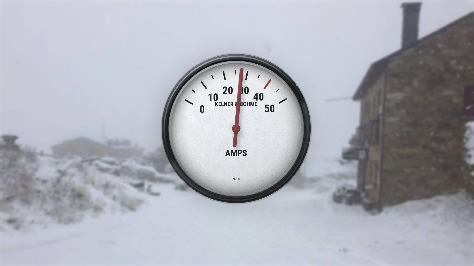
27.5 A
